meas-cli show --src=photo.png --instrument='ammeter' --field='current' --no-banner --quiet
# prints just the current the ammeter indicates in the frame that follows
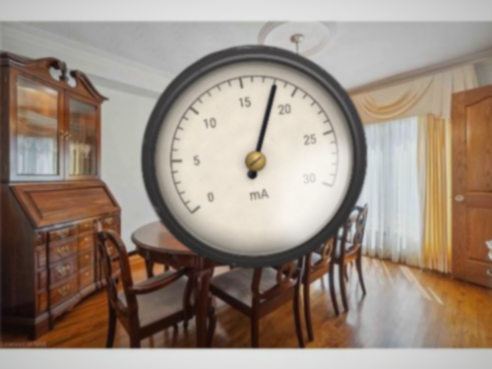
18 mA
